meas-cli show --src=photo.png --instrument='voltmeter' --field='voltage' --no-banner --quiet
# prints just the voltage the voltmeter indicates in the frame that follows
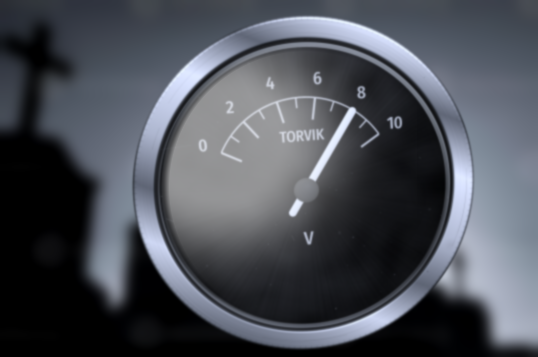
8 V
